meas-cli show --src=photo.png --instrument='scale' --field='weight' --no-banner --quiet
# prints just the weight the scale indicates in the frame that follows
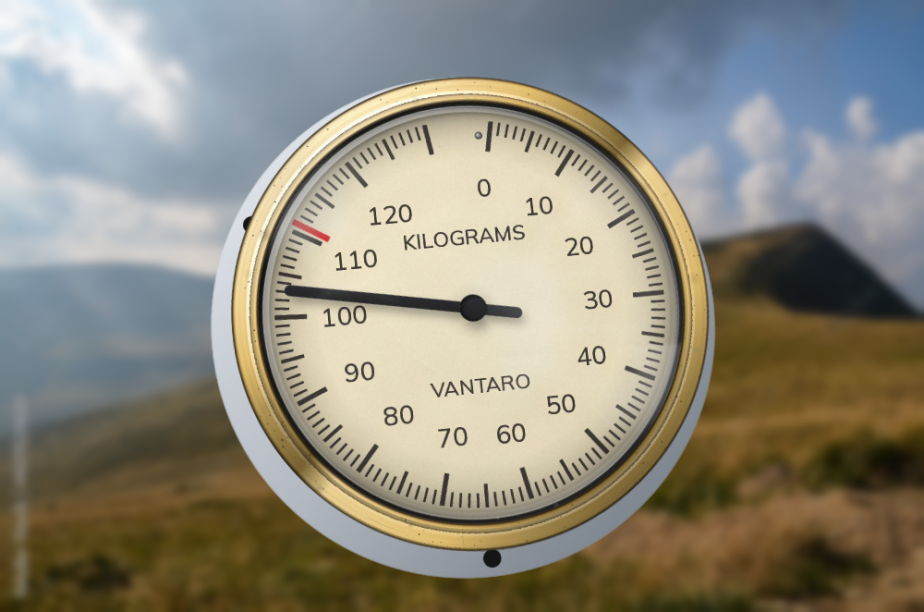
103 kg
